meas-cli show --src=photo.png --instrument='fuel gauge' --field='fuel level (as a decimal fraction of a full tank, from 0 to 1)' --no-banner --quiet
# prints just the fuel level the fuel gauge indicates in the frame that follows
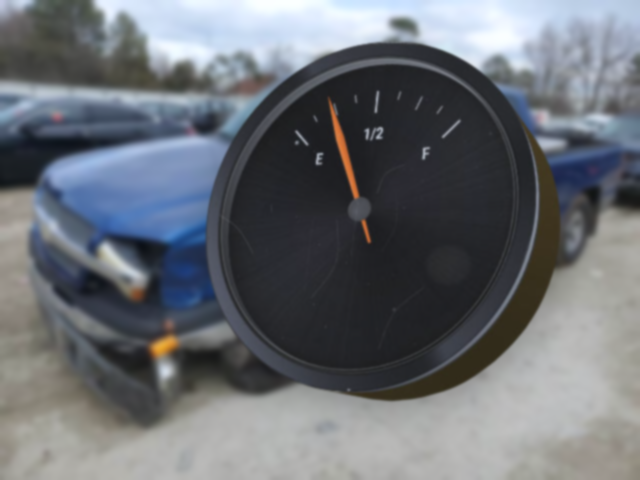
0.25
